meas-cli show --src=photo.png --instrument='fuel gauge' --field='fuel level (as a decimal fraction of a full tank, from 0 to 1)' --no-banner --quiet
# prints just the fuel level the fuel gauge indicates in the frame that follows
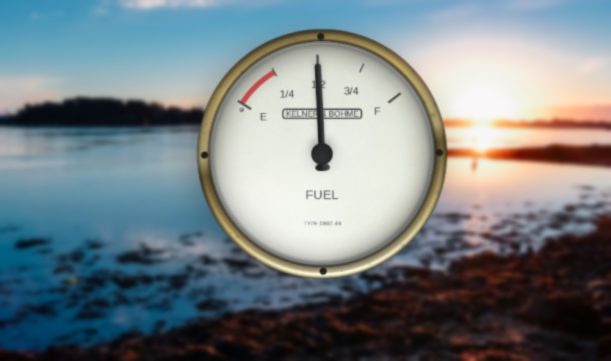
0.5
